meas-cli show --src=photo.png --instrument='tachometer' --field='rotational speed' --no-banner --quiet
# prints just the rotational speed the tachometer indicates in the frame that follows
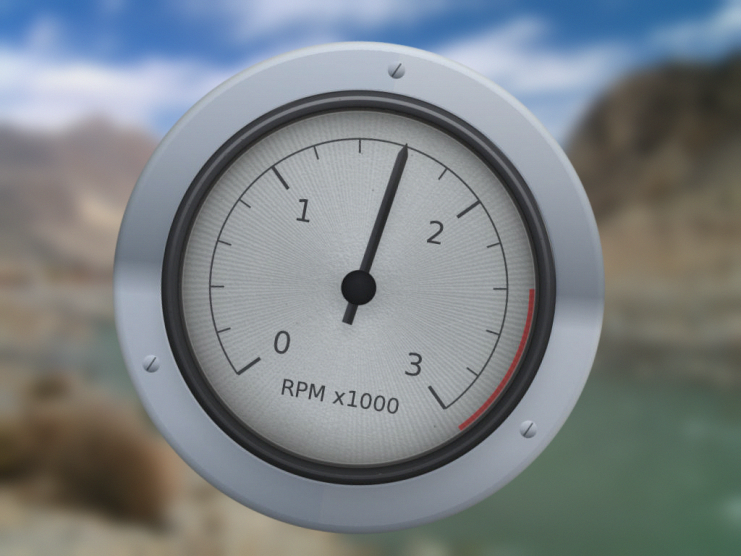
1600 rpm
